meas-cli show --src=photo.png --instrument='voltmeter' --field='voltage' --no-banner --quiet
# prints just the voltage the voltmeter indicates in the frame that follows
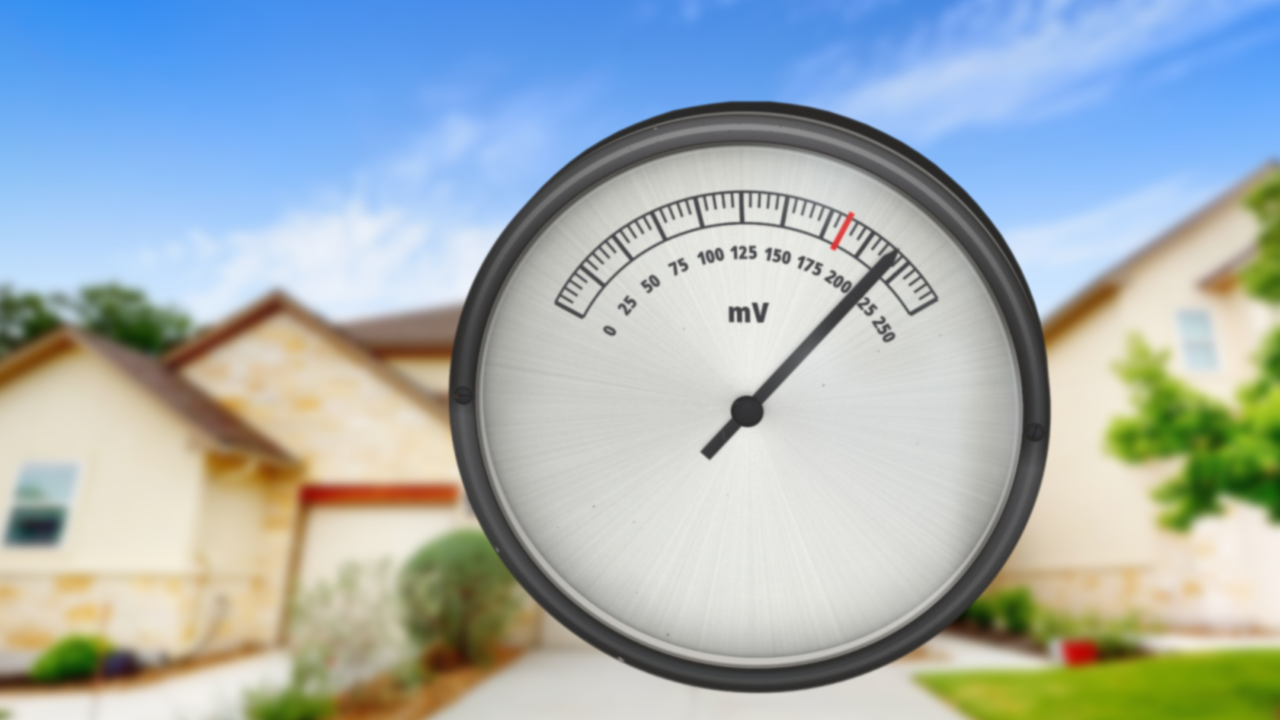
215 mV
